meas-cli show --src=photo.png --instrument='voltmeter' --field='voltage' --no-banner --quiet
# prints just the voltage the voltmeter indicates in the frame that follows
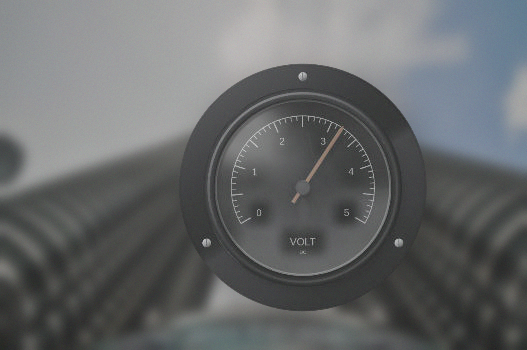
3.2 V
